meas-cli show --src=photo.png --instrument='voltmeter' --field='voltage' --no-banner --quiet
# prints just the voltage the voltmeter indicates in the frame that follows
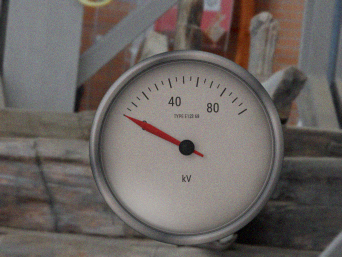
0 kV
